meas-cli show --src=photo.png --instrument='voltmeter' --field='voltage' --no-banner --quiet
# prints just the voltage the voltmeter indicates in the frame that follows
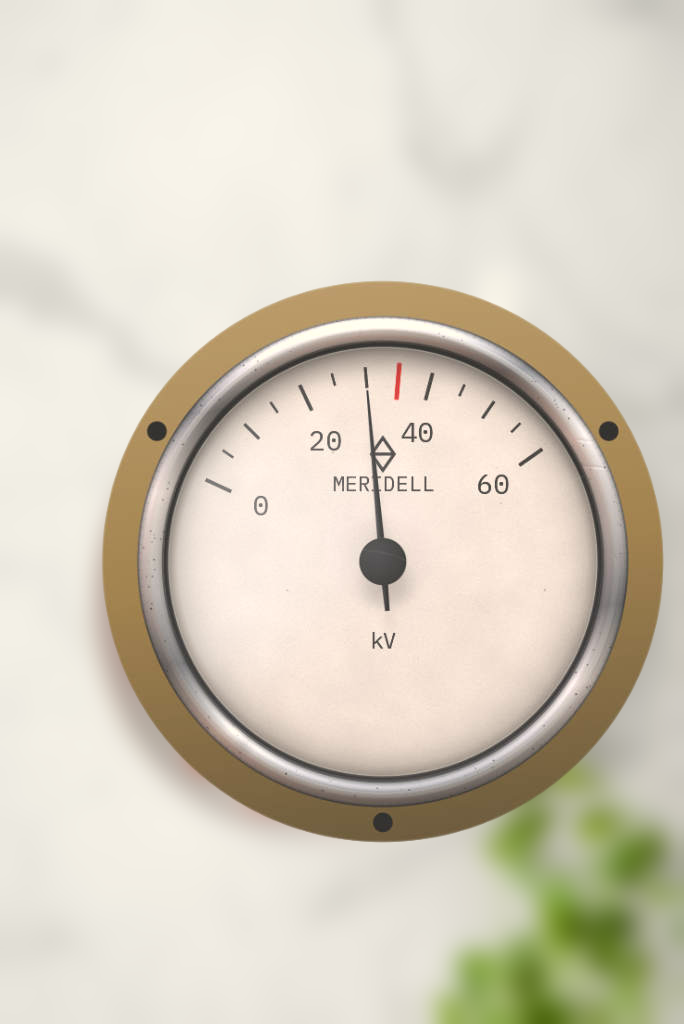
30 kV
